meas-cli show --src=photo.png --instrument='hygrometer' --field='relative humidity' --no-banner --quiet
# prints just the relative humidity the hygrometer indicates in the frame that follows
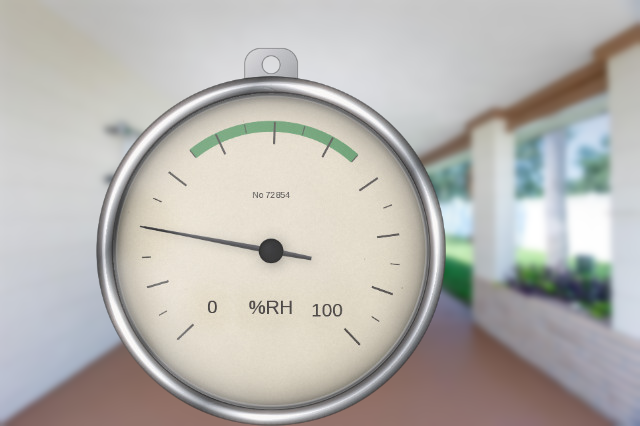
20 %
